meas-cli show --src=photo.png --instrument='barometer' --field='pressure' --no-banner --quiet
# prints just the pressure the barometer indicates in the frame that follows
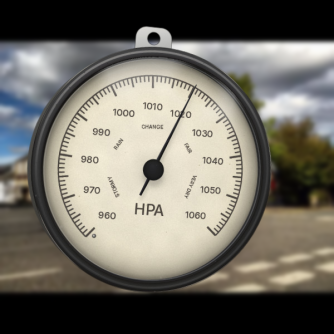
1020 hPa
